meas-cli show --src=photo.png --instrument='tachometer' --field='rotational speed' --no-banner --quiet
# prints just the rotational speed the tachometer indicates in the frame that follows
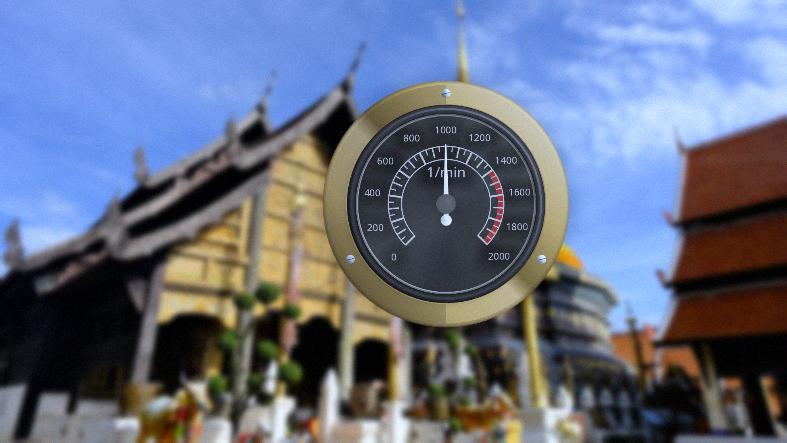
1000 rpm
